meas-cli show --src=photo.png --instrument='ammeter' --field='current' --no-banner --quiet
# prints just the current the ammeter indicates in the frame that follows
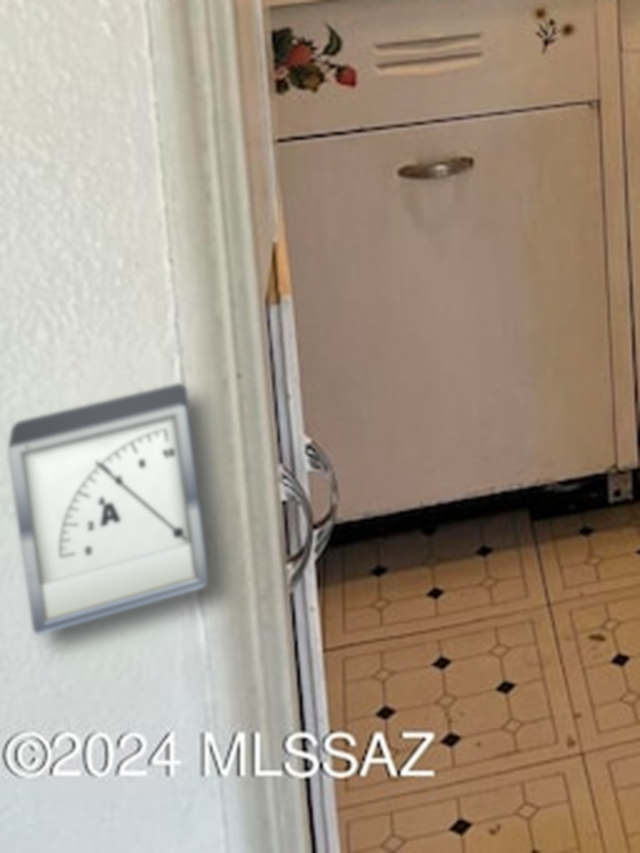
6 A
